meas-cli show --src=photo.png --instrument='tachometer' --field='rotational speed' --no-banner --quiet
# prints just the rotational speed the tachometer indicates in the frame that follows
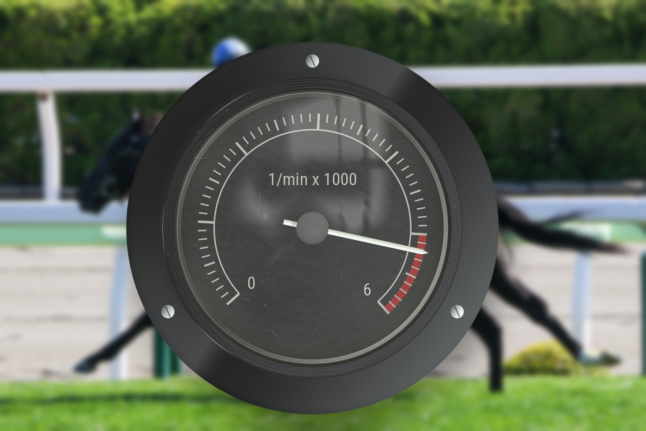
5200 rpm
